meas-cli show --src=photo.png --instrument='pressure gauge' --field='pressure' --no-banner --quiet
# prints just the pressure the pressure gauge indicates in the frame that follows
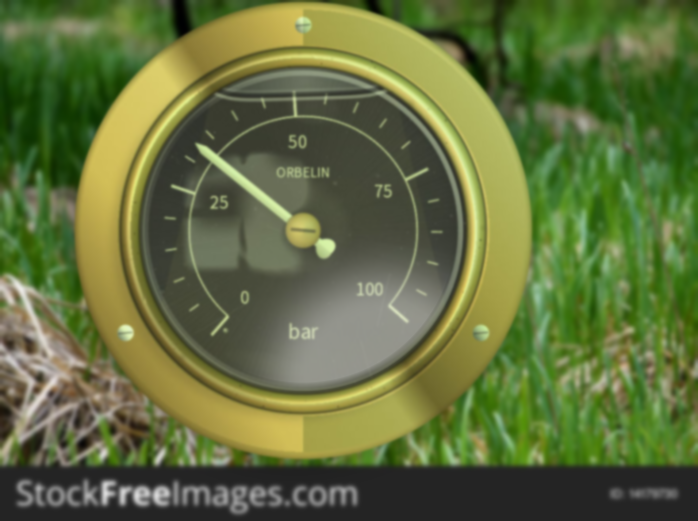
32.5 bar
